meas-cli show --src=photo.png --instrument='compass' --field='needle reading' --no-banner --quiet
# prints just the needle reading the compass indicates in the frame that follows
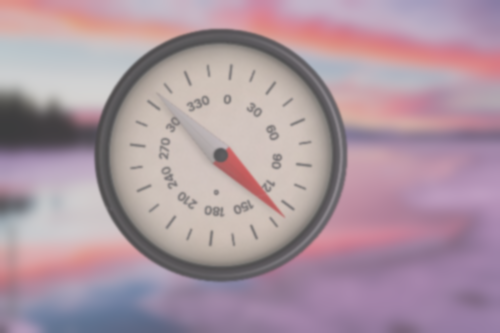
127.5 °
